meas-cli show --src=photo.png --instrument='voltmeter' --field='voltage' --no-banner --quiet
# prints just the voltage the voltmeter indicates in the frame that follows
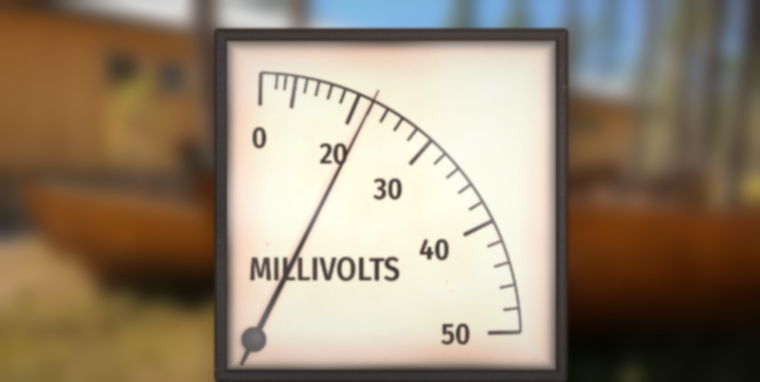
22 mV
